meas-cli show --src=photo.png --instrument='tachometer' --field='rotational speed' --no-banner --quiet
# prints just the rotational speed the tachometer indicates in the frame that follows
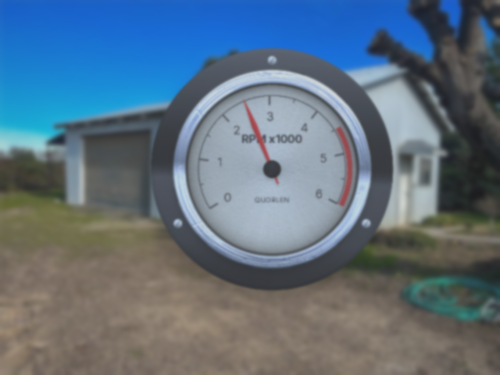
2500 rpm
